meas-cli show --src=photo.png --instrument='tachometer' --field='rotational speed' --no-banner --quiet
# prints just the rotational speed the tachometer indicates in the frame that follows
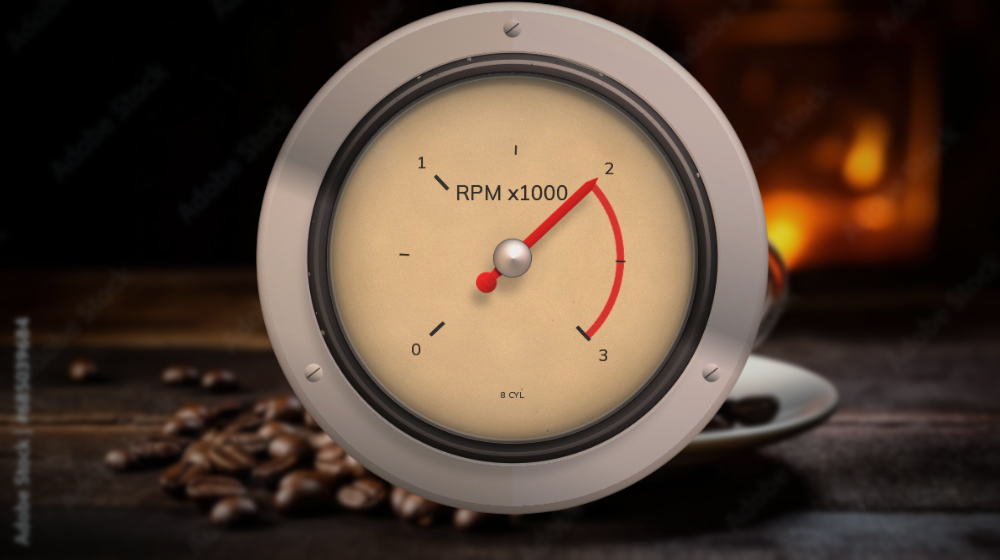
2000 rpm
